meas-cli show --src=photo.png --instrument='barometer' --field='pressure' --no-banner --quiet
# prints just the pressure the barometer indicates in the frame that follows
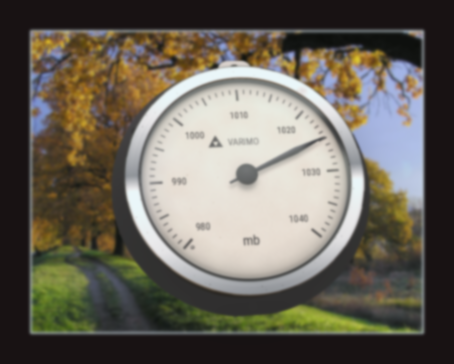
1025 mbar
